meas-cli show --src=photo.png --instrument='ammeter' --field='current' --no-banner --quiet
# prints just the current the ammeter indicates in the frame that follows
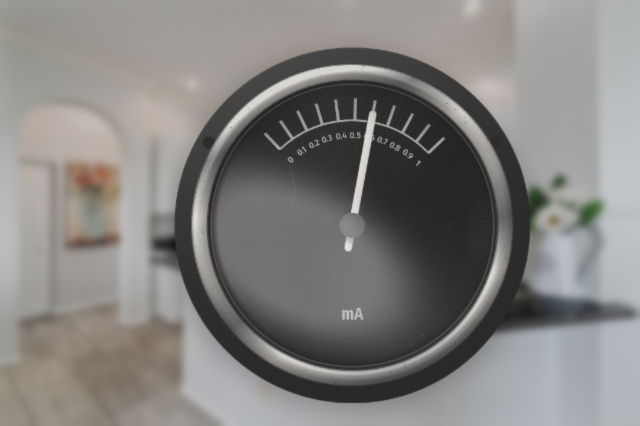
0.6 mA
